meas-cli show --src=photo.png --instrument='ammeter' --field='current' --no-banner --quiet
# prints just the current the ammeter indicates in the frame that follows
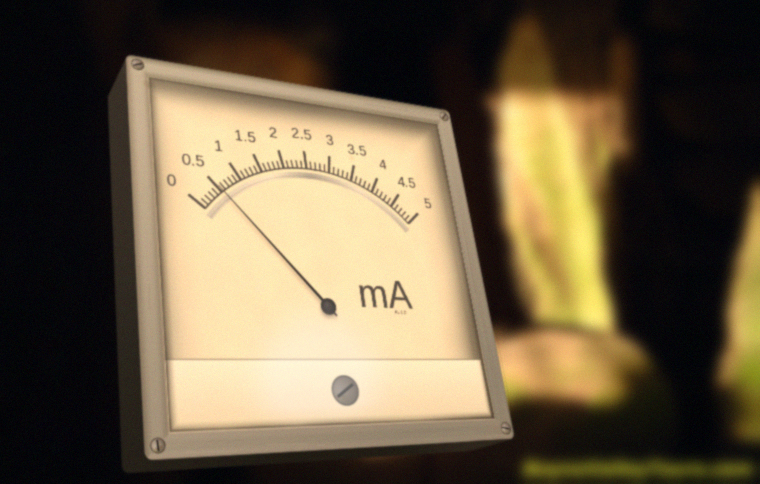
0.5 mA
